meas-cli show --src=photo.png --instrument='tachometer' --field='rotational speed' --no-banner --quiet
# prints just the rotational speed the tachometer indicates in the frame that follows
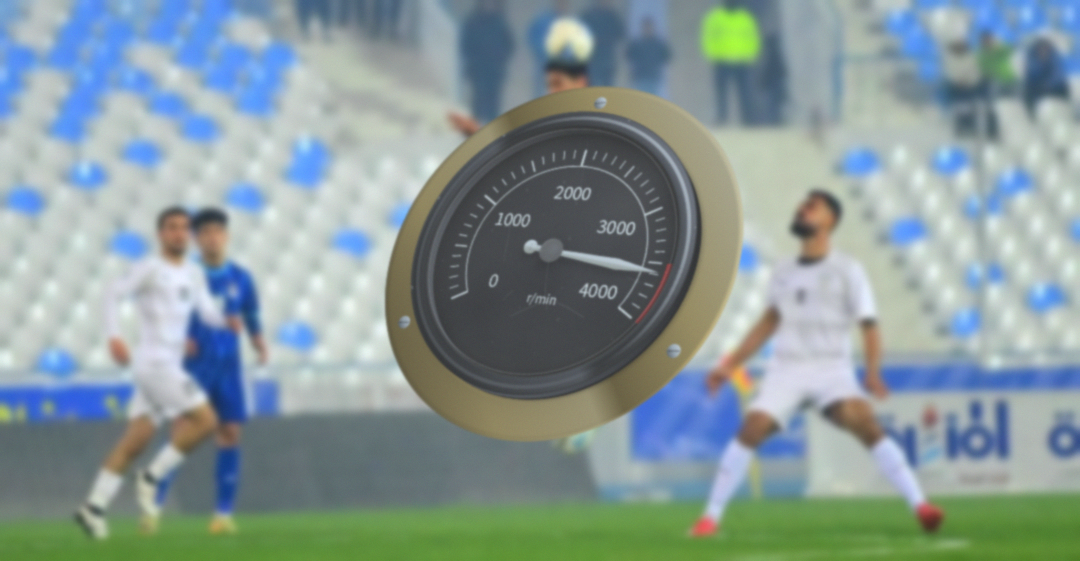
3600 rpm
